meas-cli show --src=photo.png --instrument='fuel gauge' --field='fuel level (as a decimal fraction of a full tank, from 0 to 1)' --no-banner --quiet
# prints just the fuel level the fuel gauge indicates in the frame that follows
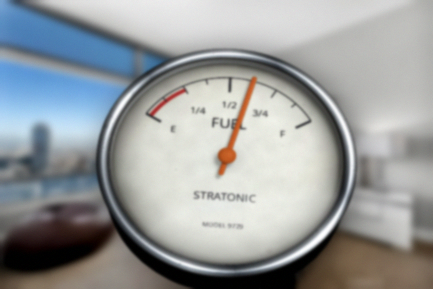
0.625
